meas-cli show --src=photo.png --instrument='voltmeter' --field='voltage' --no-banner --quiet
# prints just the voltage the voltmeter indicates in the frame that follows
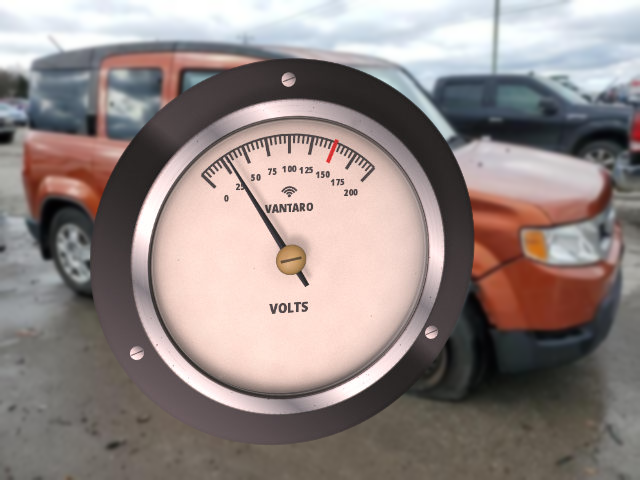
30 V
